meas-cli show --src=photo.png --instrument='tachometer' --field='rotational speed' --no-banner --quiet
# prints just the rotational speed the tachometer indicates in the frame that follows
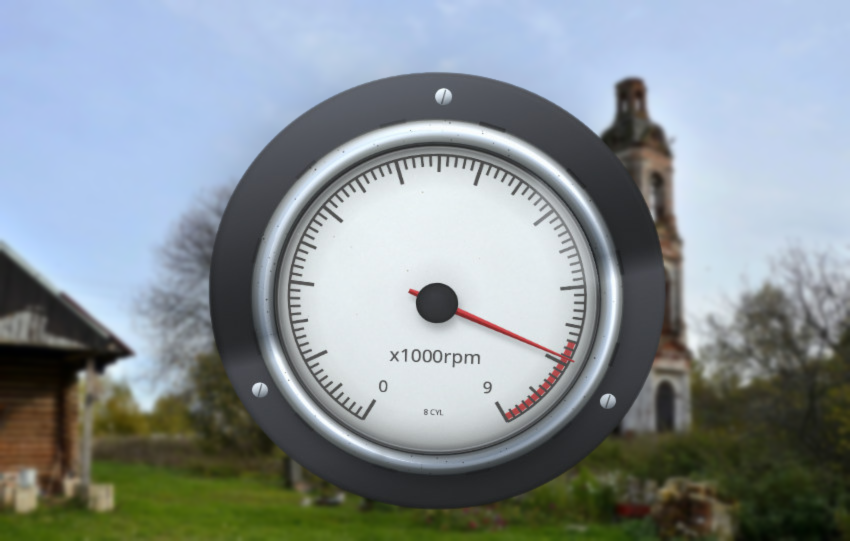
7900 rpm
